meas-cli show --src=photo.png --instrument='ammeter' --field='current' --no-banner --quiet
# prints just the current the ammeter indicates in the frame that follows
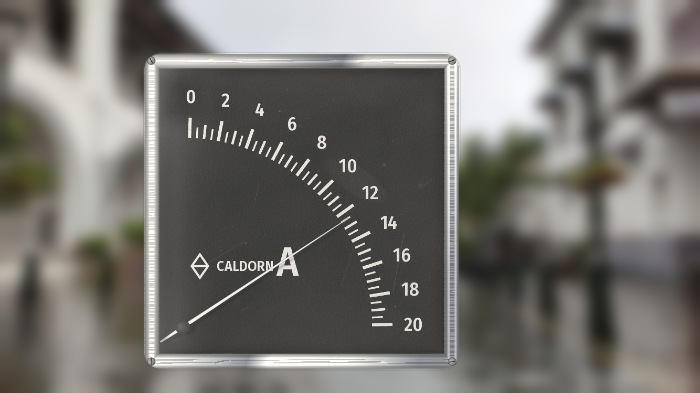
12.5 A
